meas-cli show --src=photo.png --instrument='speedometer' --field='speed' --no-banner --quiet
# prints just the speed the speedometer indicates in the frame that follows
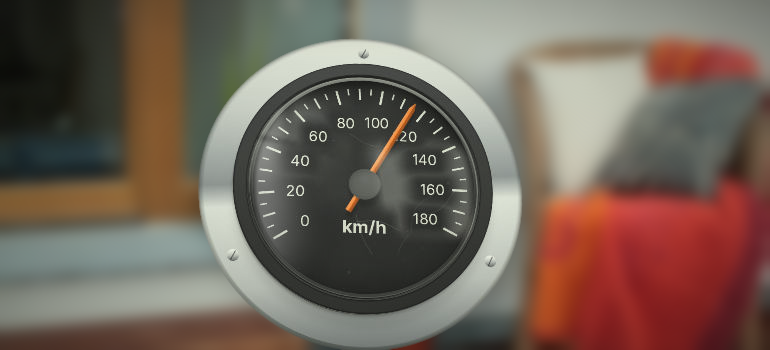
115 km/h
